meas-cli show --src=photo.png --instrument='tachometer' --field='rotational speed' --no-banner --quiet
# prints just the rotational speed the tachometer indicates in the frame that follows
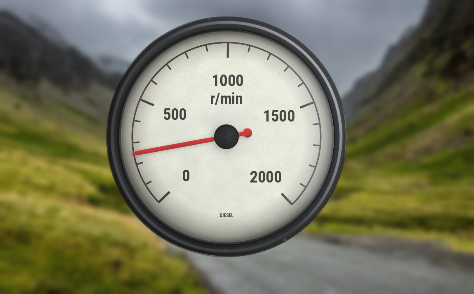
250 rpm
